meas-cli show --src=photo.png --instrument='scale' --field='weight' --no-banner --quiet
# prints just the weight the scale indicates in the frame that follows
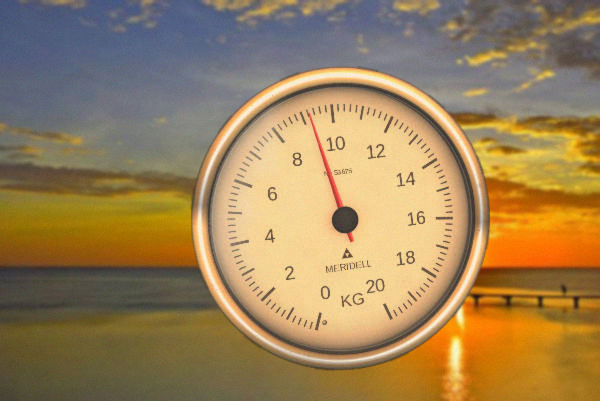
9.2 kg
